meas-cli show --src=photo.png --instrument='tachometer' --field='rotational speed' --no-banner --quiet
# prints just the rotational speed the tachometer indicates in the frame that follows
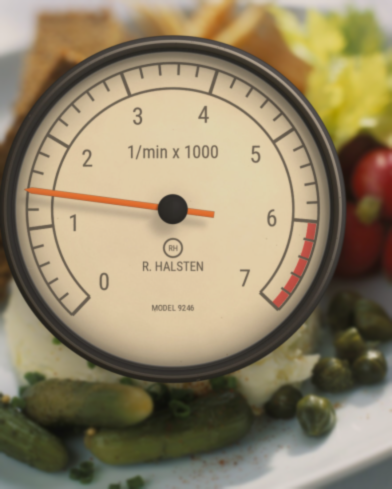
1400 rpm
